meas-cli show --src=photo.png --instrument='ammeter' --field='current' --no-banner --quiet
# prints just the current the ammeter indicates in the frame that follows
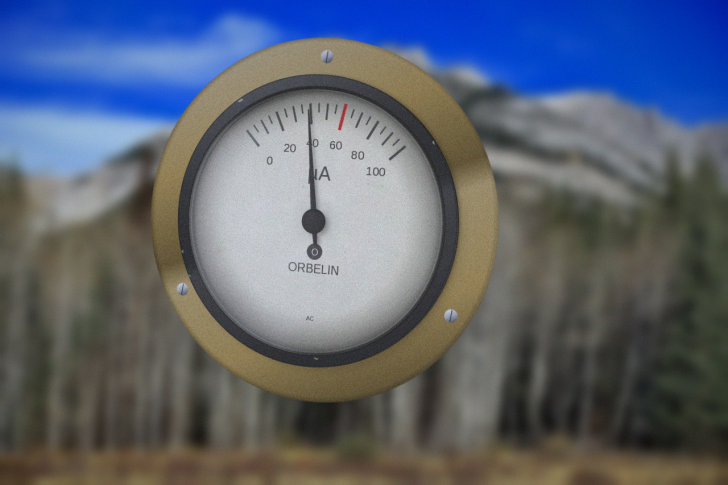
40 µA
